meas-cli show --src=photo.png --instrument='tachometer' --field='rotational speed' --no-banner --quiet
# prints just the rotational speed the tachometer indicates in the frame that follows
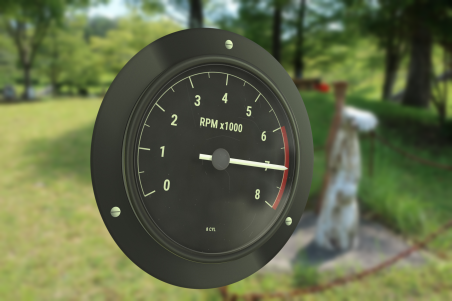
7000 rpm
